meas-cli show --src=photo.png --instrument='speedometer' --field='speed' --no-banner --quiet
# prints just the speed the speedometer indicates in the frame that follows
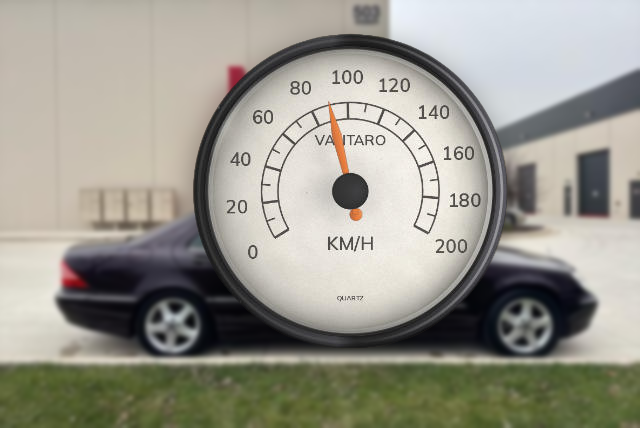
90 km/h
